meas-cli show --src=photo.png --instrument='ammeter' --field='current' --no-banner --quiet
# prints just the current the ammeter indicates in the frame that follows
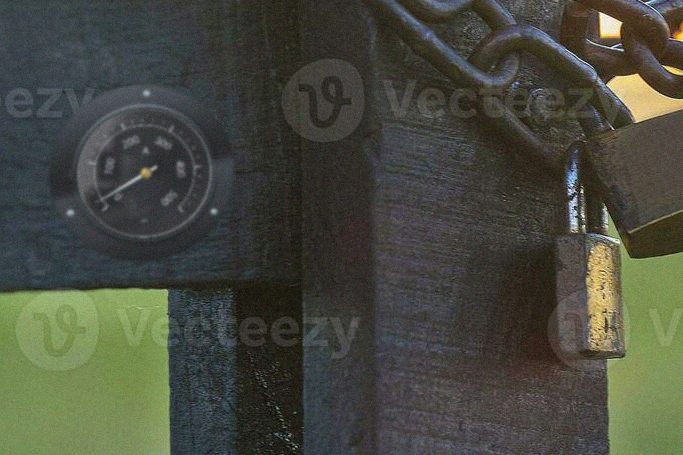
20 A
